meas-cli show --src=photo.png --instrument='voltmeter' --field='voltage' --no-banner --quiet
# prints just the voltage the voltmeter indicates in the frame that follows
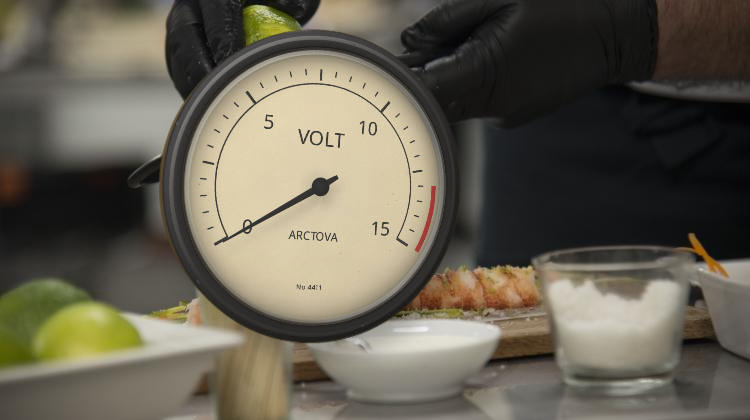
0 V
